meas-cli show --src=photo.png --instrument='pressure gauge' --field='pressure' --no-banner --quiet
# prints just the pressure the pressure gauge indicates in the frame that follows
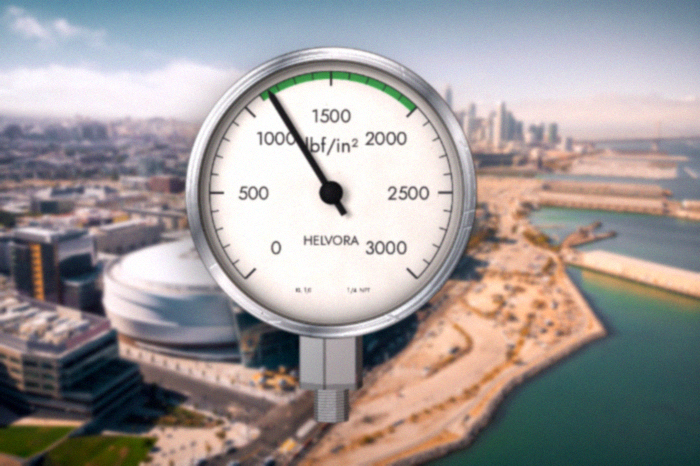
1150 psi
